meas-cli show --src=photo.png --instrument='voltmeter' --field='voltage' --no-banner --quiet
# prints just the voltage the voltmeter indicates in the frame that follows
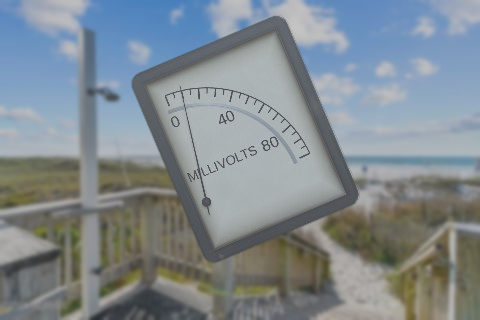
10 mV
